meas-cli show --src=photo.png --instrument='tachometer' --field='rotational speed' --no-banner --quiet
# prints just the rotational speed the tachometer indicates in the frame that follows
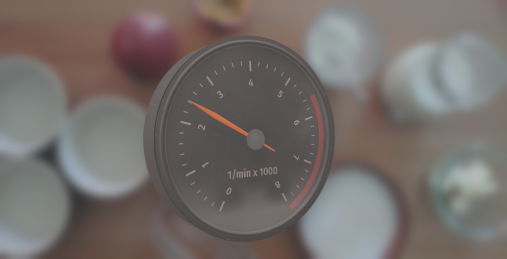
2400 rpm
